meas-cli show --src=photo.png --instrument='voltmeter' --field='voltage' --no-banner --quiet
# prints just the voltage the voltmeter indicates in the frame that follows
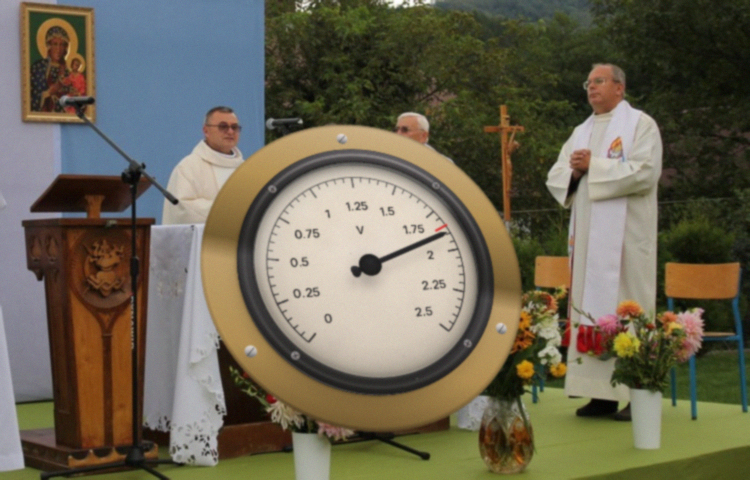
1.9 V
